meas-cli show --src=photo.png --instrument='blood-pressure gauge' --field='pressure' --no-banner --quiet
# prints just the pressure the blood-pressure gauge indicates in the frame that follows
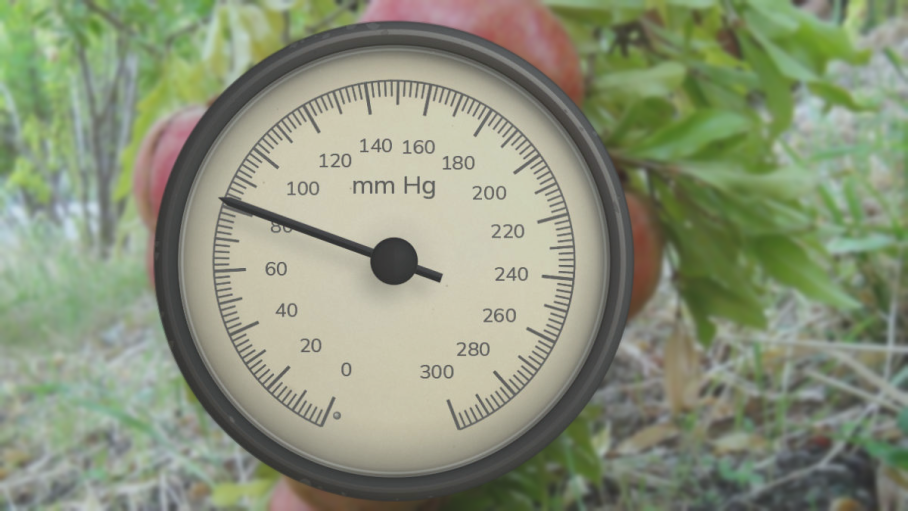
82 mmHg
